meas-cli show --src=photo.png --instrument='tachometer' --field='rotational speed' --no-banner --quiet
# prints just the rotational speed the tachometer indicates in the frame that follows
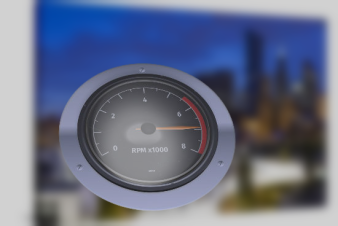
7000 rpm
